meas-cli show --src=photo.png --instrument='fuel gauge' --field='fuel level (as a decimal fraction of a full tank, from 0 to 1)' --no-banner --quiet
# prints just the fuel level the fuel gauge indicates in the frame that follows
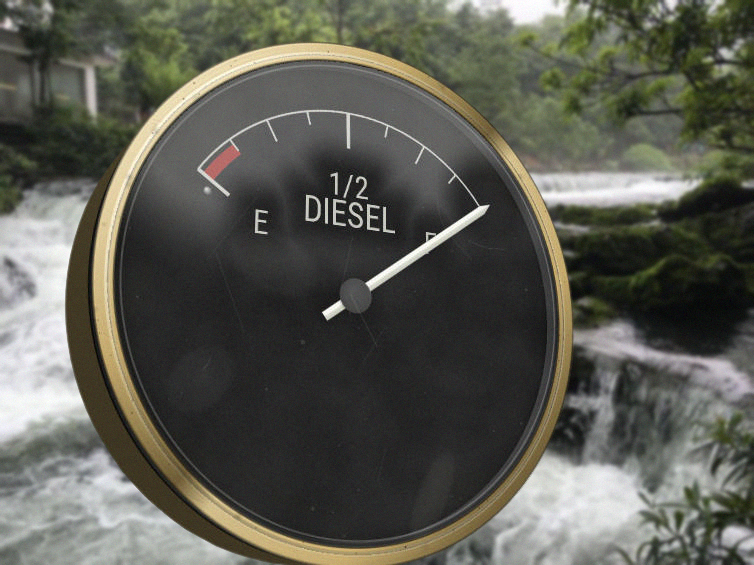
1
